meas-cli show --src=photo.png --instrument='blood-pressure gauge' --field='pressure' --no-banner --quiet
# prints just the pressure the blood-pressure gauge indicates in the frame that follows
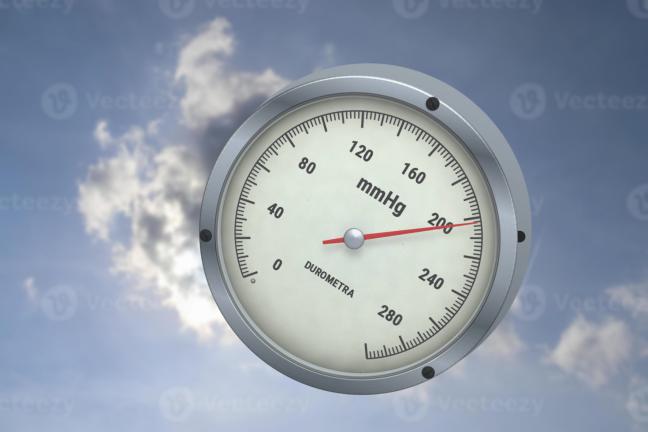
202 mmHg
